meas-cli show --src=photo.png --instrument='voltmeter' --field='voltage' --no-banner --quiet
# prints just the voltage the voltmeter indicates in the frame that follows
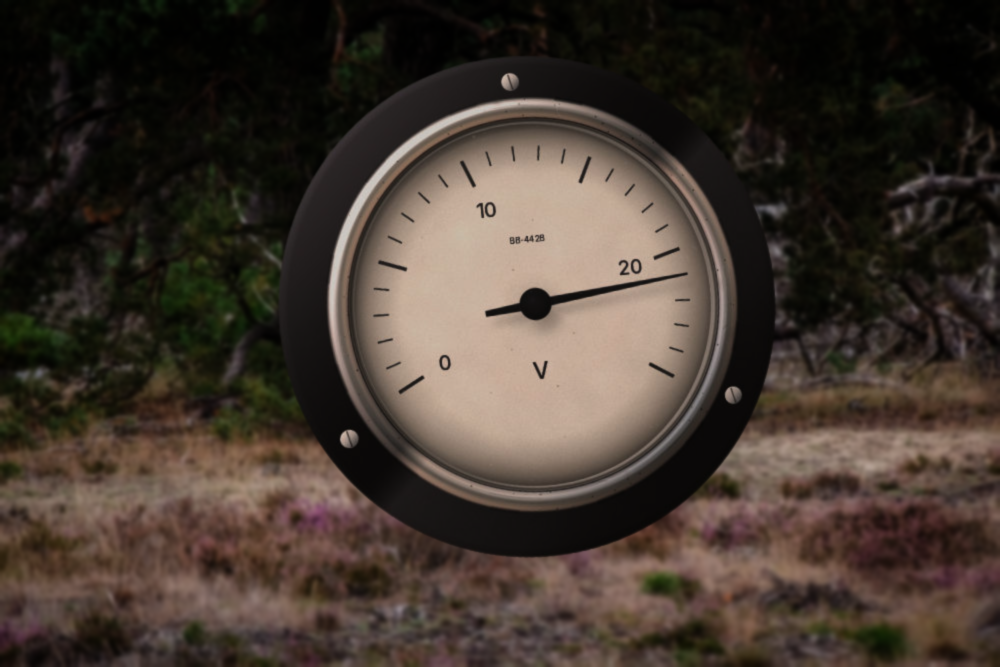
21 V
